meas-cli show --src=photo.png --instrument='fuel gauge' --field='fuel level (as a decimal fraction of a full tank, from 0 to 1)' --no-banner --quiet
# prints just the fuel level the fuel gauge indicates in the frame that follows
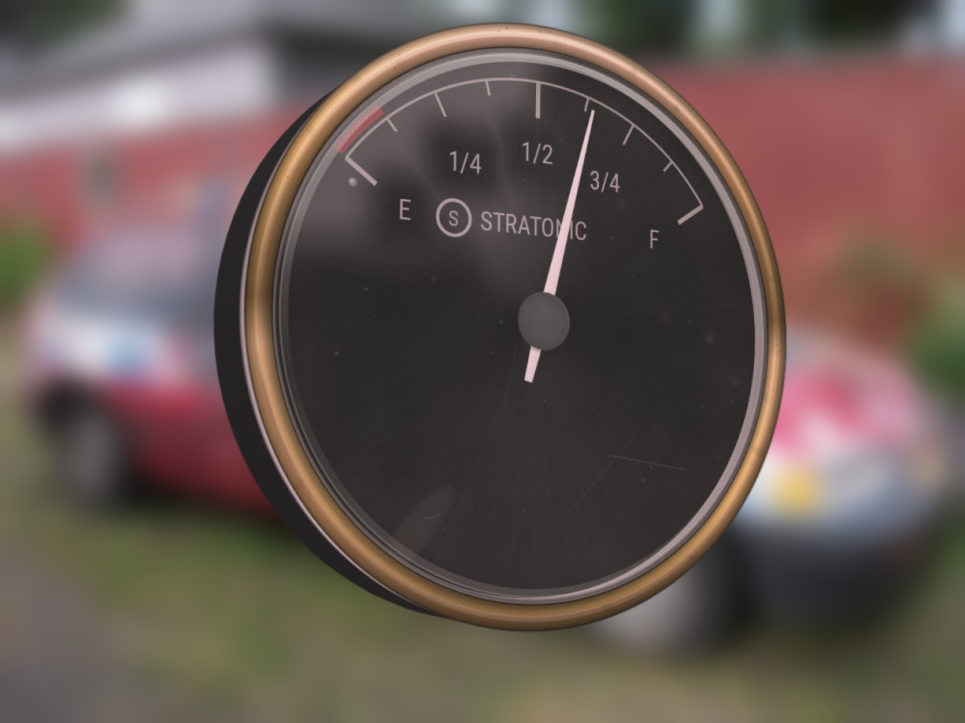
0.625
